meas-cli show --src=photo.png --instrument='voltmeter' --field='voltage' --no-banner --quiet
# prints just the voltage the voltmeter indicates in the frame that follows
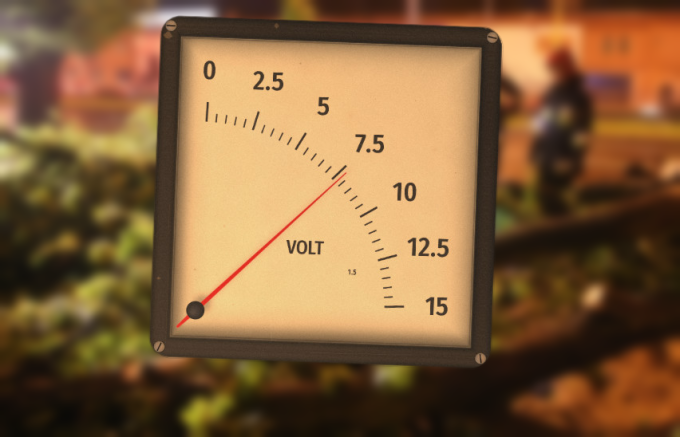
7.75 V
